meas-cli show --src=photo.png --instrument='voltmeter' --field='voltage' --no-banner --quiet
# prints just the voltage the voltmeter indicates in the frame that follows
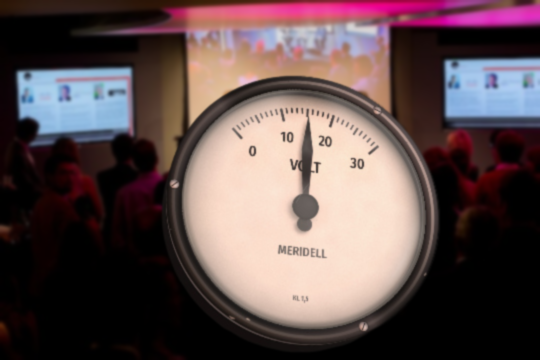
15 V
